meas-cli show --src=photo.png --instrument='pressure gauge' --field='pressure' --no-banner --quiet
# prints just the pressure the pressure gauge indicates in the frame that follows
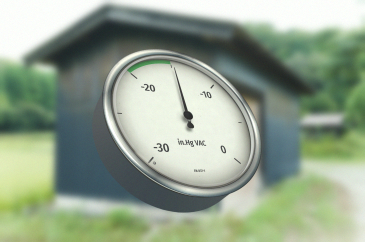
-15 inHg
